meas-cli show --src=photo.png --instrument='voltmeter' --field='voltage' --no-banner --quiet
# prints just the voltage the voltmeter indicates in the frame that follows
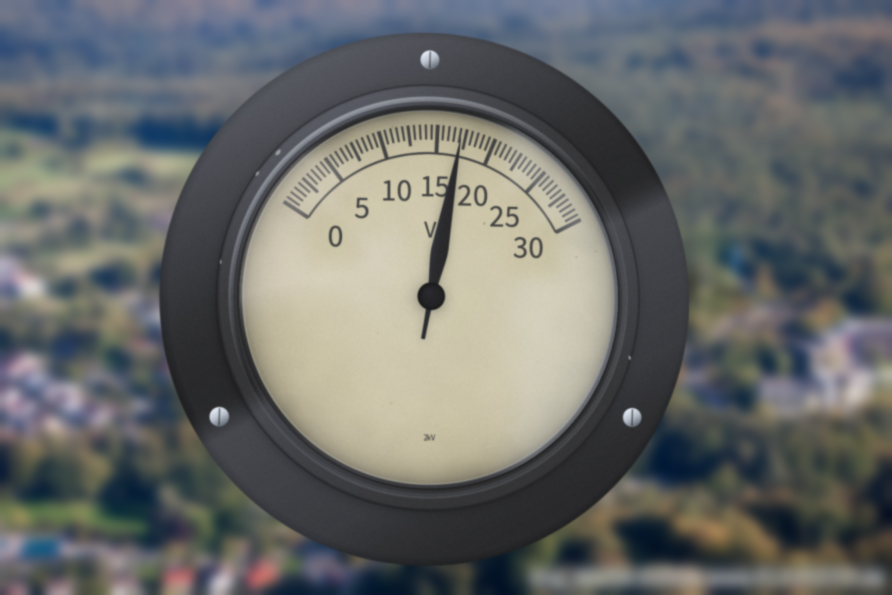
17 V
